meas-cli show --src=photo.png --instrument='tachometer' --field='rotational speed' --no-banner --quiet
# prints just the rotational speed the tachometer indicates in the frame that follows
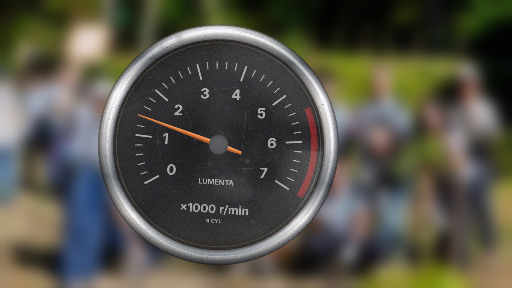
1400 rpm
